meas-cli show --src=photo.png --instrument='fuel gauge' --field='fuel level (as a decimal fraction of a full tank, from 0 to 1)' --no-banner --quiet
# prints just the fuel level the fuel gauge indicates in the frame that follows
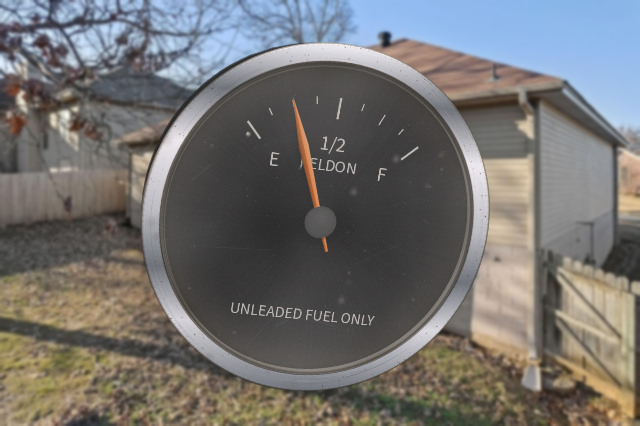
0.25
